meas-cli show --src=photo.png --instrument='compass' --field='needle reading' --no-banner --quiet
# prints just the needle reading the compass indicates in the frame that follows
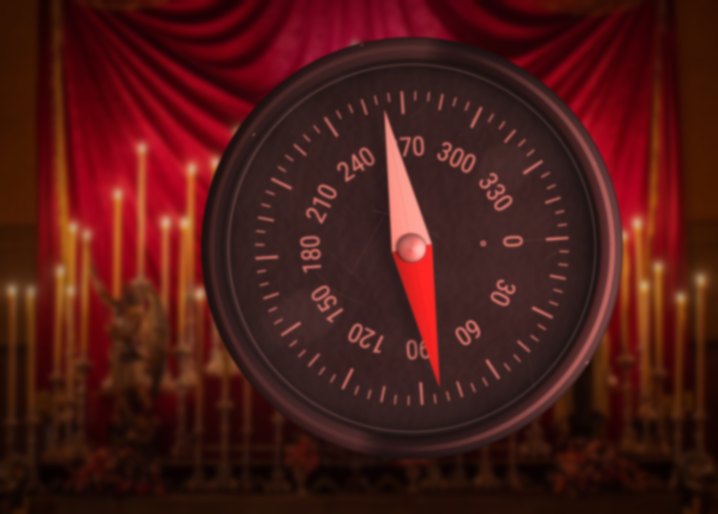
82.5 °
